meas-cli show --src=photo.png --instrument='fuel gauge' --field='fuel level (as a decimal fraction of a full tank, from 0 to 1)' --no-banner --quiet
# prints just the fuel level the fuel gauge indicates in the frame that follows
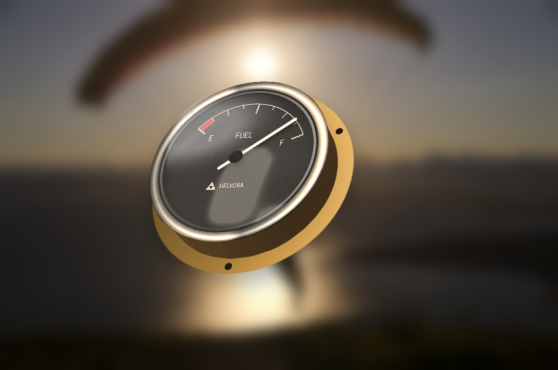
0.875
